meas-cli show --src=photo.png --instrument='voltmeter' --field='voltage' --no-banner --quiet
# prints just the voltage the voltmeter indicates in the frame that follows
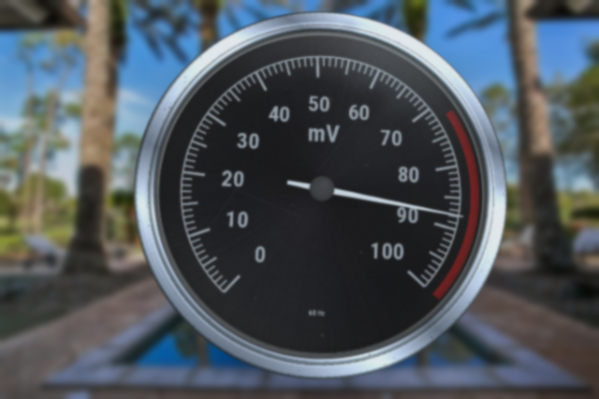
88 mV
